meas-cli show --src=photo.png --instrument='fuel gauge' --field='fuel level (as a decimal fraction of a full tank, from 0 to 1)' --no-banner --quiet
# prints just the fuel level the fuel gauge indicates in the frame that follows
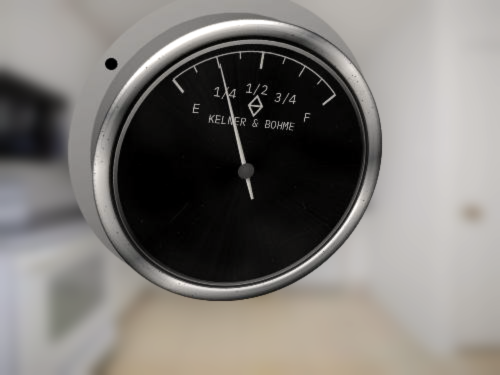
0.25
